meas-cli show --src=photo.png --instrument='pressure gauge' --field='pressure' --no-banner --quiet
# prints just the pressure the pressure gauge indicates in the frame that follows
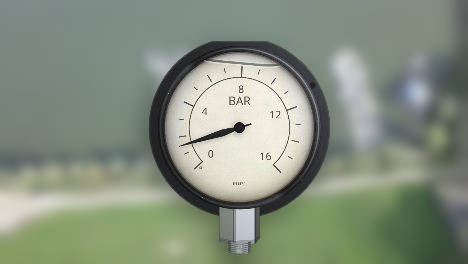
1.5 bar
